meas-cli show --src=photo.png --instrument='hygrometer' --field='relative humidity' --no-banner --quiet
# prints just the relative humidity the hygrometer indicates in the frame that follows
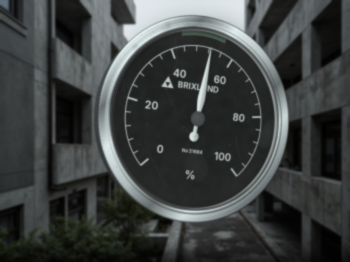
52 %
